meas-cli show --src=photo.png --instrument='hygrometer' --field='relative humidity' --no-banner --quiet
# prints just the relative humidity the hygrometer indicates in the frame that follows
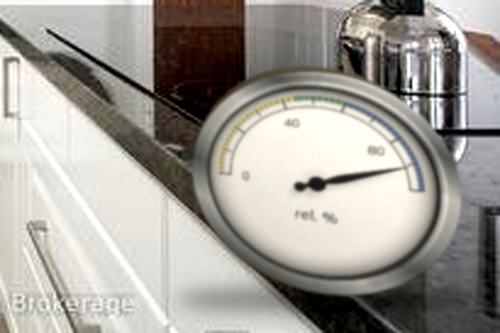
90 %
